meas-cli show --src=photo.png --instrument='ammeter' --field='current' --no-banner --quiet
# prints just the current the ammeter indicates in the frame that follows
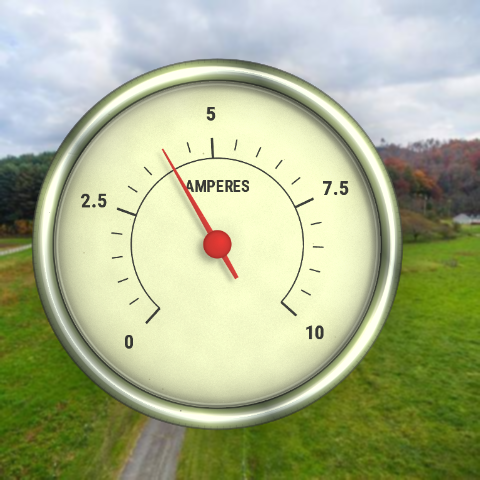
4 A
